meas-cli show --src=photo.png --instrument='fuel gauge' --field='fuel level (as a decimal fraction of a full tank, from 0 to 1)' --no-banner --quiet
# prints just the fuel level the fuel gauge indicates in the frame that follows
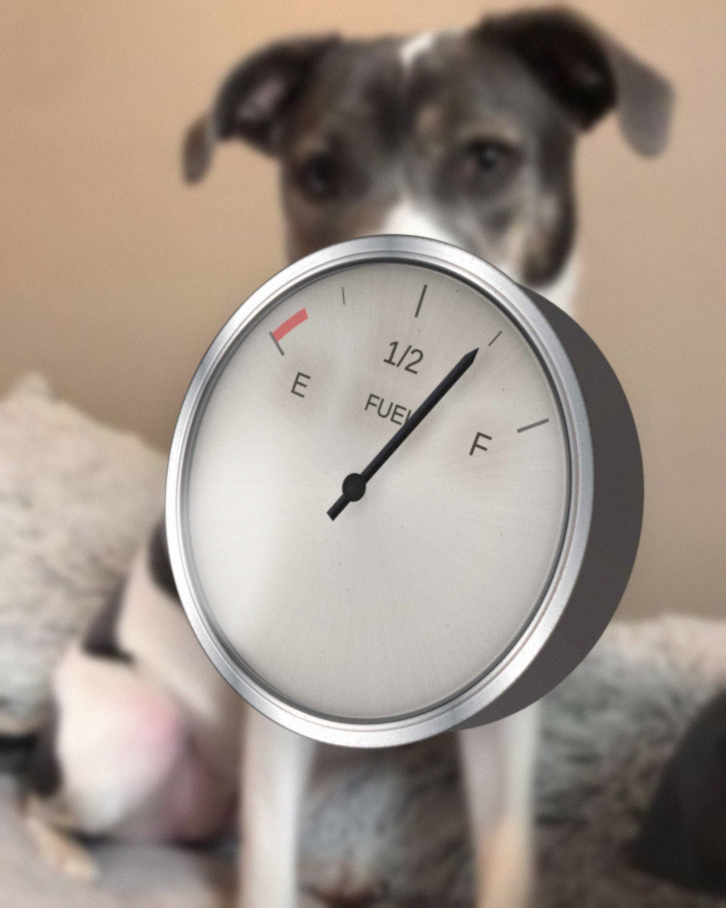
0.75
